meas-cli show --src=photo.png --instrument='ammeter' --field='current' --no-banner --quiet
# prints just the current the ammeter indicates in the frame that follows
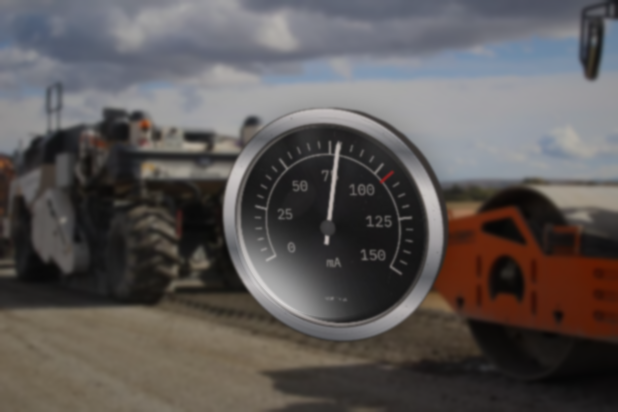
80 mA
